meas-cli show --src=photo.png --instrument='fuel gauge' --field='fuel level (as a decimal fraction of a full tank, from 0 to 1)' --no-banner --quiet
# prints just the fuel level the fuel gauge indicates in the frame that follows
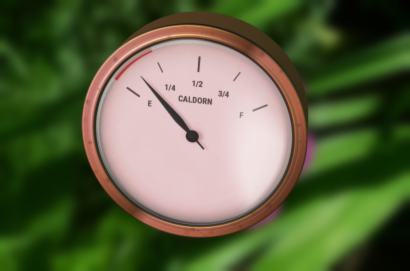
0.125
